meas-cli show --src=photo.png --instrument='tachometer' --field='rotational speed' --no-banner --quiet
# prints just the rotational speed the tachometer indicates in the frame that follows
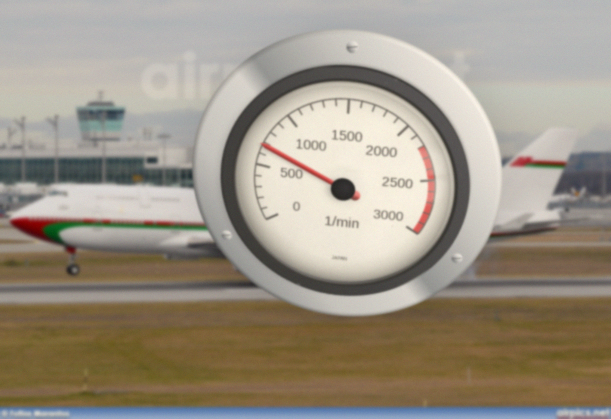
700 rpm
